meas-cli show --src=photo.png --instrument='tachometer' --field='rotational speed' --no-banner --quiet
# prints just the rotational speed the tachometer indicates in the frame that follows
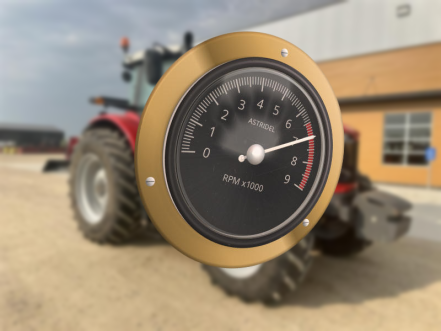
7000 rpm
